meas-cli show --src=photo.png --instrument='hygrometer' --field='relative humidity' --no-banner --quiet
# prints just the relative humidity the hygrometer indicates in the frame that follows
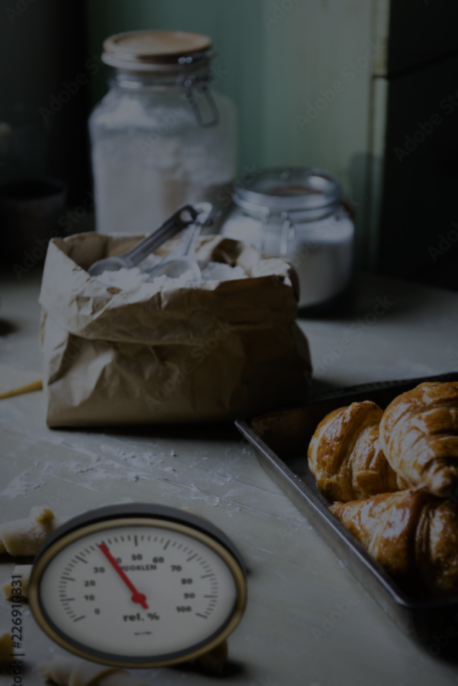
40 %
